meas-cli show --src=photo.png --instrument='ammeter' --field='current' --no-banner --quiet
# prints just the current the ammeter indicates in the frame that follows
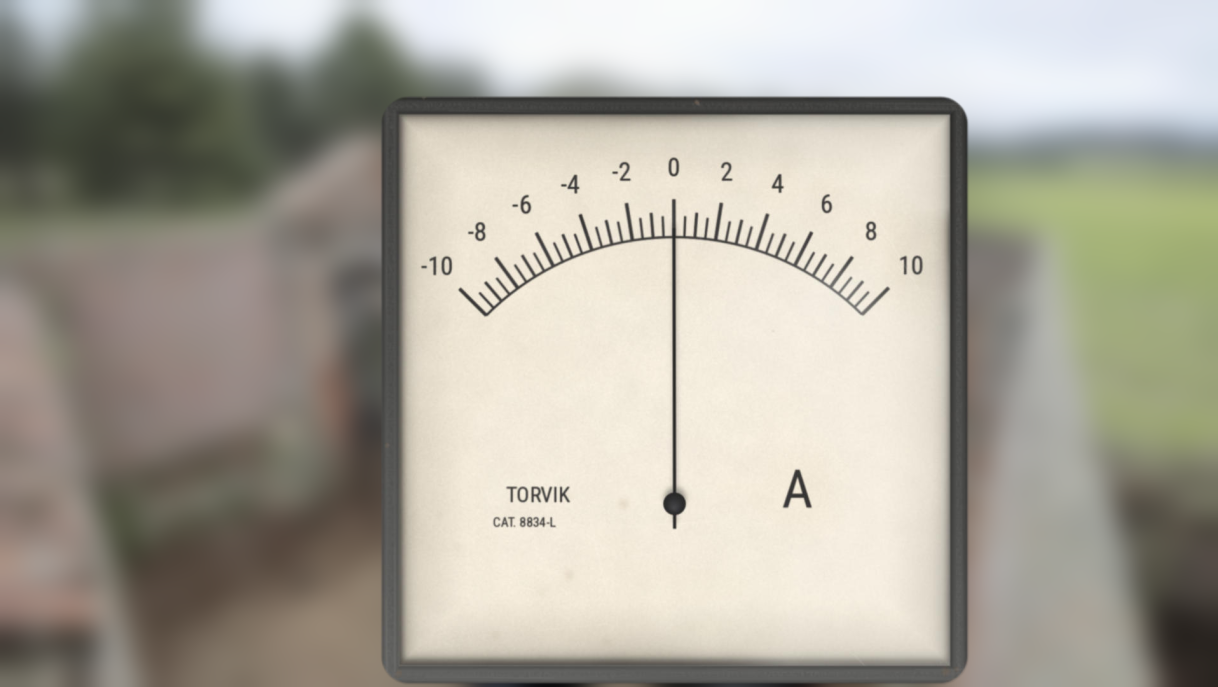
0 A
